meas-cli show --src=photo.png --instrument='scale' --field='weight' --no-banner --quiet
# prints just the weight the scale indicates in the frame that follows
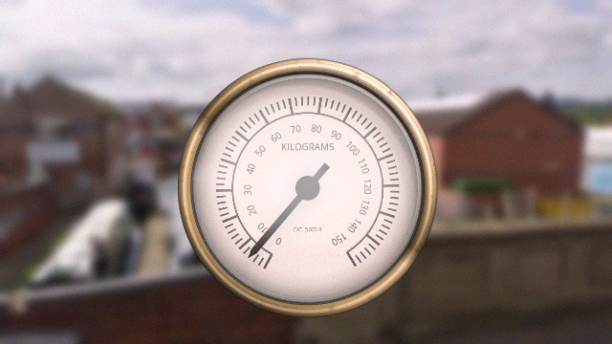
6 kg
